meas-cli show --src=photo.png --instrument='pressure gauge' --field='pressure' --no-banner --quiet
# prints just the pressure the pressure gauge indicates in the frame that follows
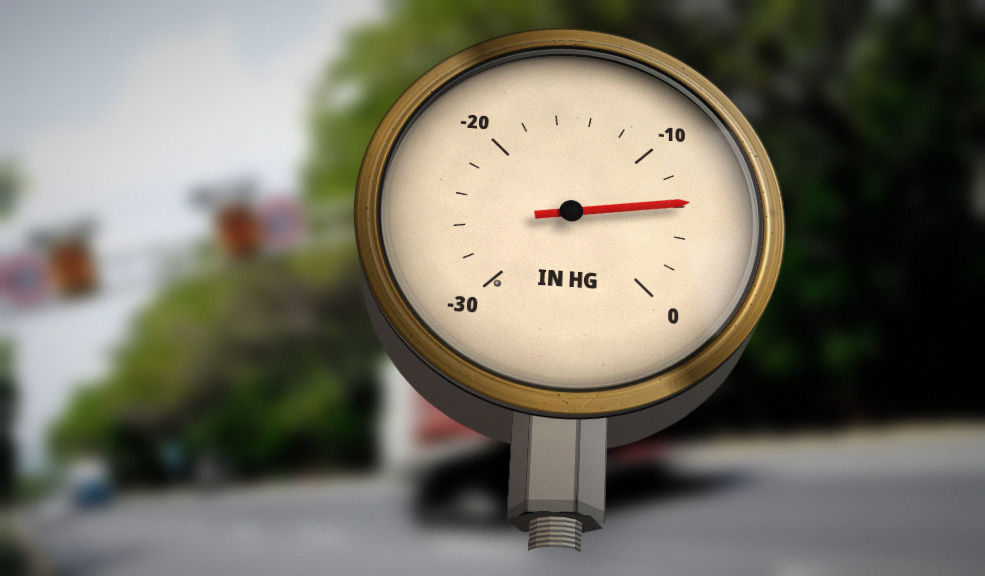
-6 inHg
